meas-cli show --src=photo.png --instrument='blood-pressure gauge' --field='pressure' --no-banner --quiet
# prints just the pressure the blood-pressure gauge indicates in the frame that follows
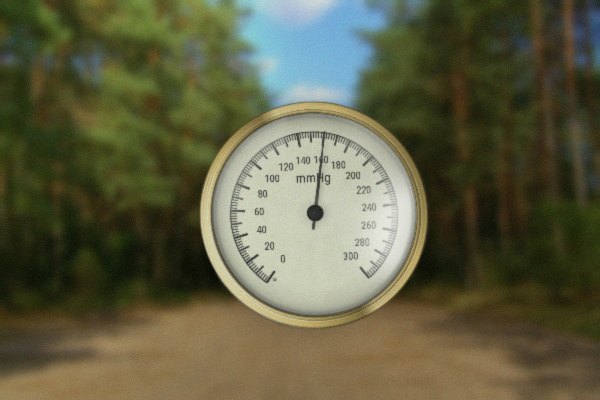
160 mmHg
